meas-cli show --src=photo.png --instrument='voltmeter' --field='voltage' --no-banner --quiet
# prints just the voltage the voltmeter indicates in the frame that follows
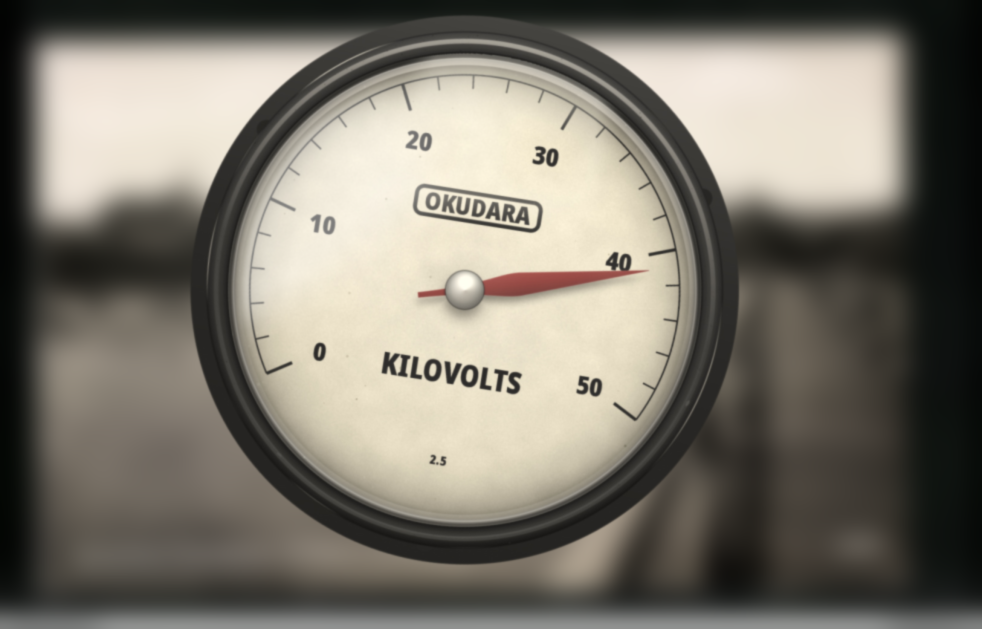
41 kV
